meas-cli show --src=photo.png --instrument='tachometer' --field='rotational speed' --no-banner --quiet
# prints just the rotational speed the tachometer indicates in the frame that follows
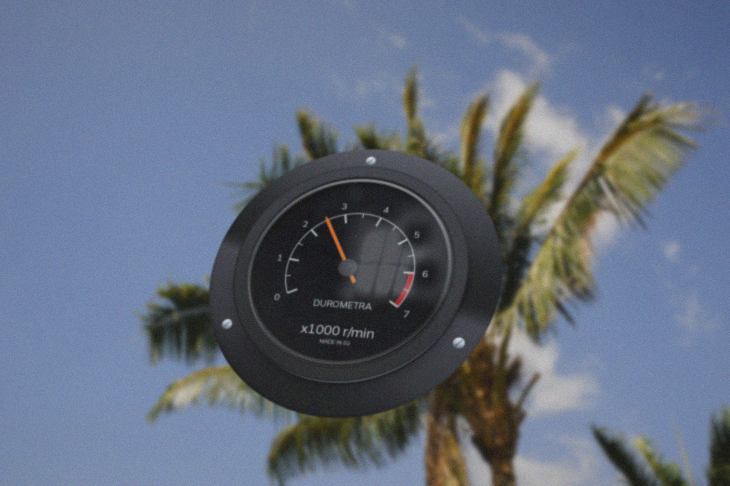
2500 rpm
